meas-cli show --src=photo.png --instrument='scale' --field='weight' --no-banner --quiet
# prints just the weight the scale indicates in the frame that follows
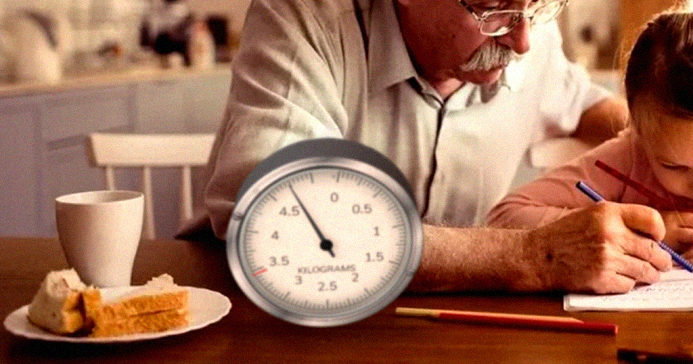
4.75 kg
